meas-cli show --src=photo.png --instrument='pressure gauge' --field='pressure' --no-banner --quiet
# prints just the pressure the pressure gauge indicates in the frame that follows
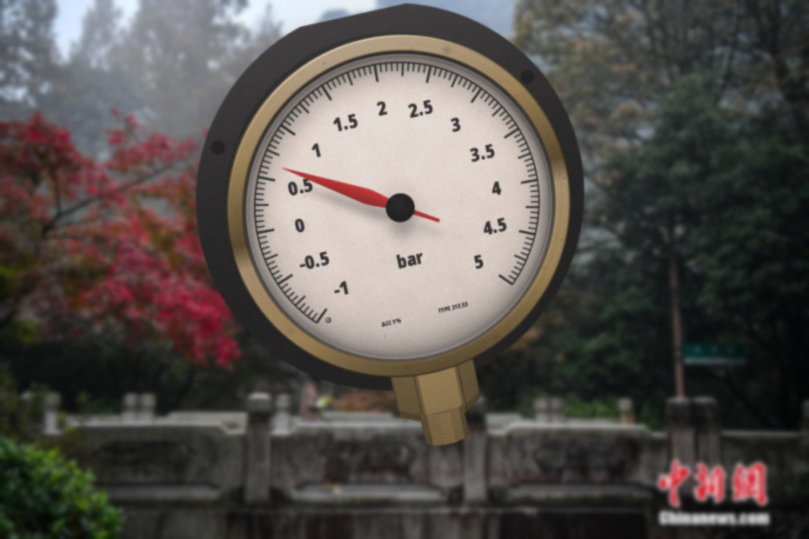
0.65 bar
